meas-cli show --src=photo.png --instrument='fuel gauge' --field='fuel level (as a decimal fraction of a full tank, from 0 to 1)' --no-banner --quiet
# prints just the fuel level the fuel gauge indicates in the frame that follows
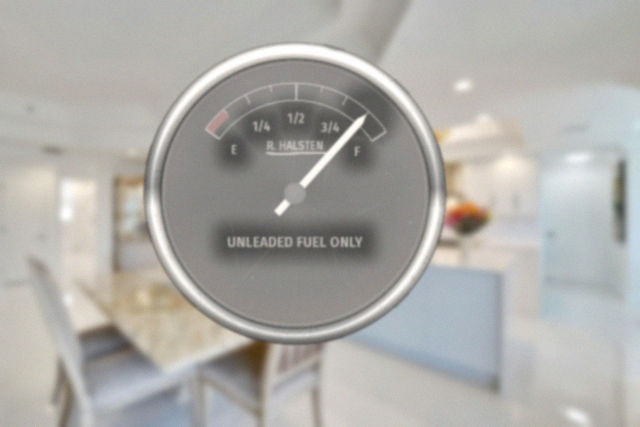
0.875
